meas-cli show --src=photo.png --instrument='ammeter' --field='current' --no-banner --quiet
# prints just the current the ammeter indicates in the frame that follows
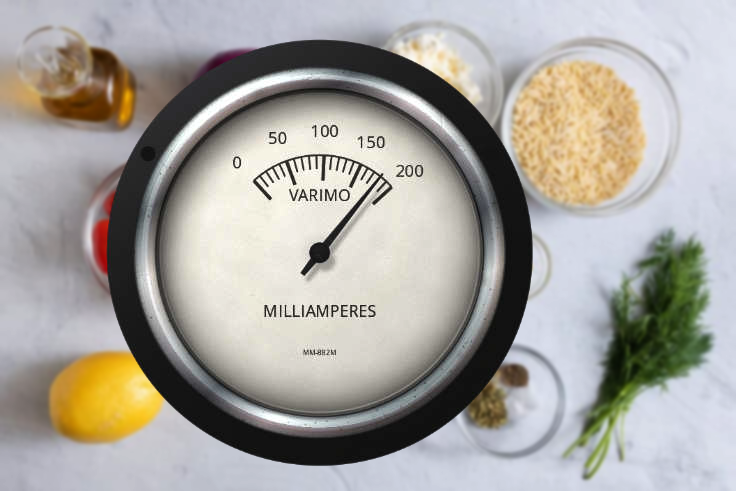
180 mA
